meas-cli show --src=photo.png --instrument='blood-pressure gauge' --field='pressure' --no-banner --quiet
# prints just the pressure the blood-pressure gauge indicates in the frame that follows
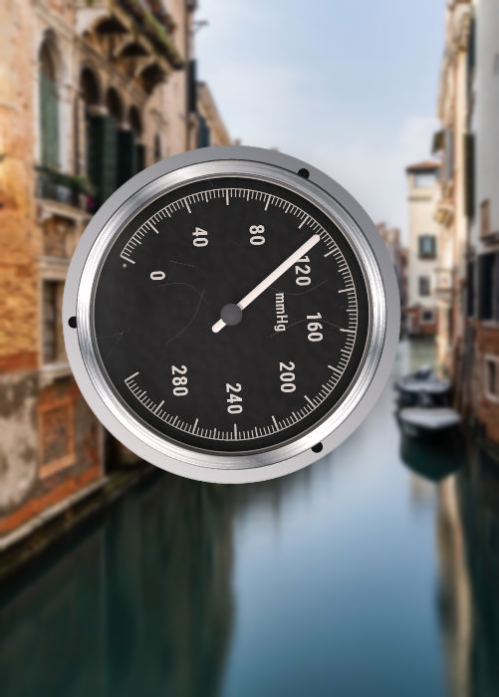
110 mmHg
